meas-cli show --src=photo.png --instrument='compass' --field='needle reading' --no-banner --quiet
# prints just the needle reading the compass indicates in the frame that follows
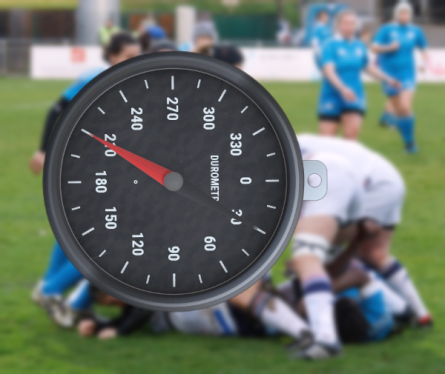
210 °
